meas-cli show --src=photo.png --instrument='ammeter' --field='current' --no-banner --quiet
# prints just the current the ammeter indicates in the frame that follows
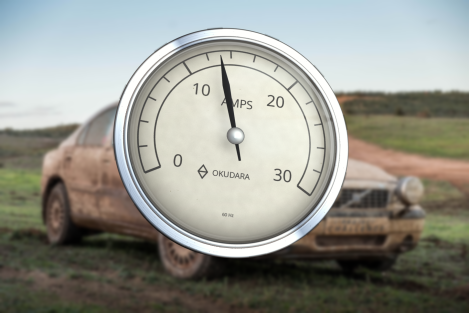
13 A
